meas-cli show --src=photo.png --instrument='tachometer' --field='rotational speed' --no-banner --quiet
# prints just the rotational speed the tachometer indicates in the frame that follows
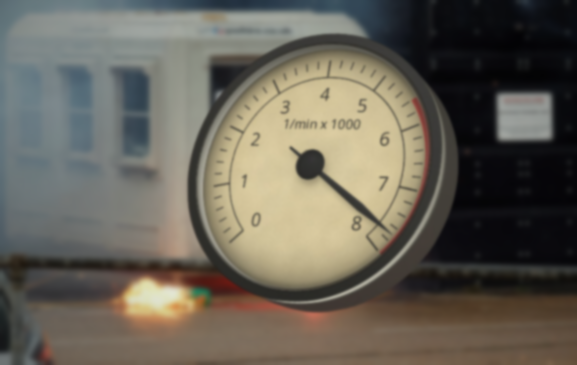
7700 rpm
